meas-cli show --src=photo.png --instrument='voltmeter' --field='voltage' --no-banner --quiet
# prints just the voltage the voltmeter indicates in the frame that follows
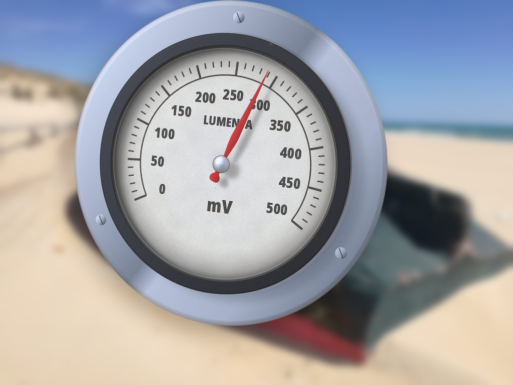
290 mV
